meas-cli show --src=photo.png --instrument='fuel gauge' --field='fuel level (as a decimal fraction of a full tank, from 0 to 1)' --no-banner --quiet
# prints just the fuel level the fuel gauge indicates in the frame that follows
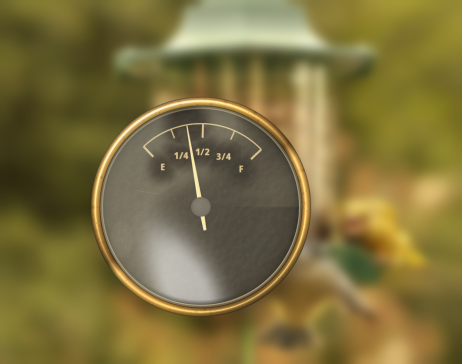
0.375
